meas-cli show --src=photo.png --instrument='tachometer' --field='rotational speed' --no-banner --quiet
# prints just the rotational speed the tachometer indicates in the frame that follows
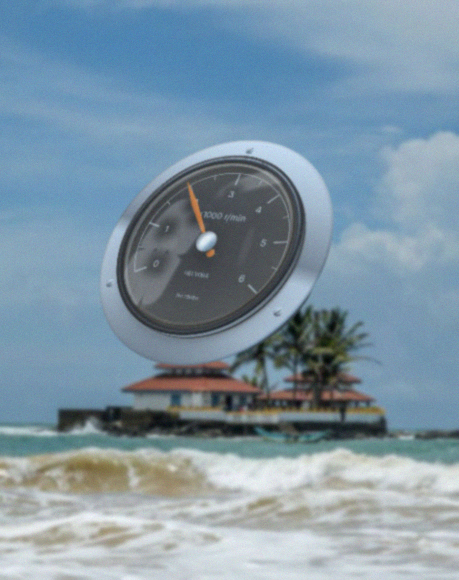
2000 rpm
